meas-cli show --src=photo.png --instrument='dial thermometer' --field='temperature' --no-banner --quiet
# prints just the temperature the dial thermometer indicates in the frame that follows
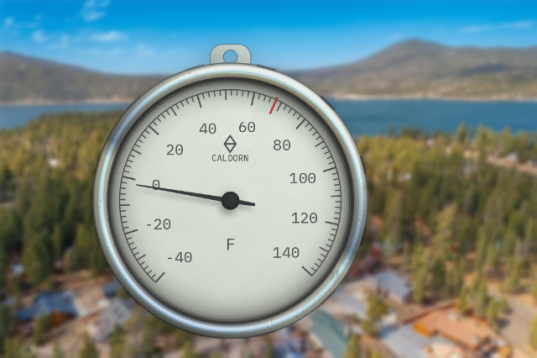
-2 °F
